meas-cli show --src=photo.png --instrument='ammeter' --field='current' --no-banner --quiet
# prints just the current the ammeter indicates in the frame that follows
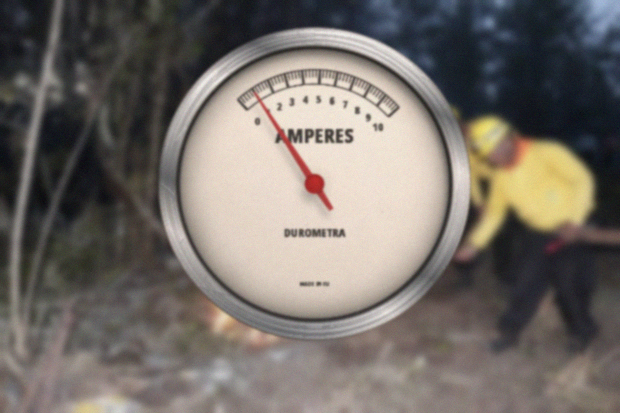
1 A
